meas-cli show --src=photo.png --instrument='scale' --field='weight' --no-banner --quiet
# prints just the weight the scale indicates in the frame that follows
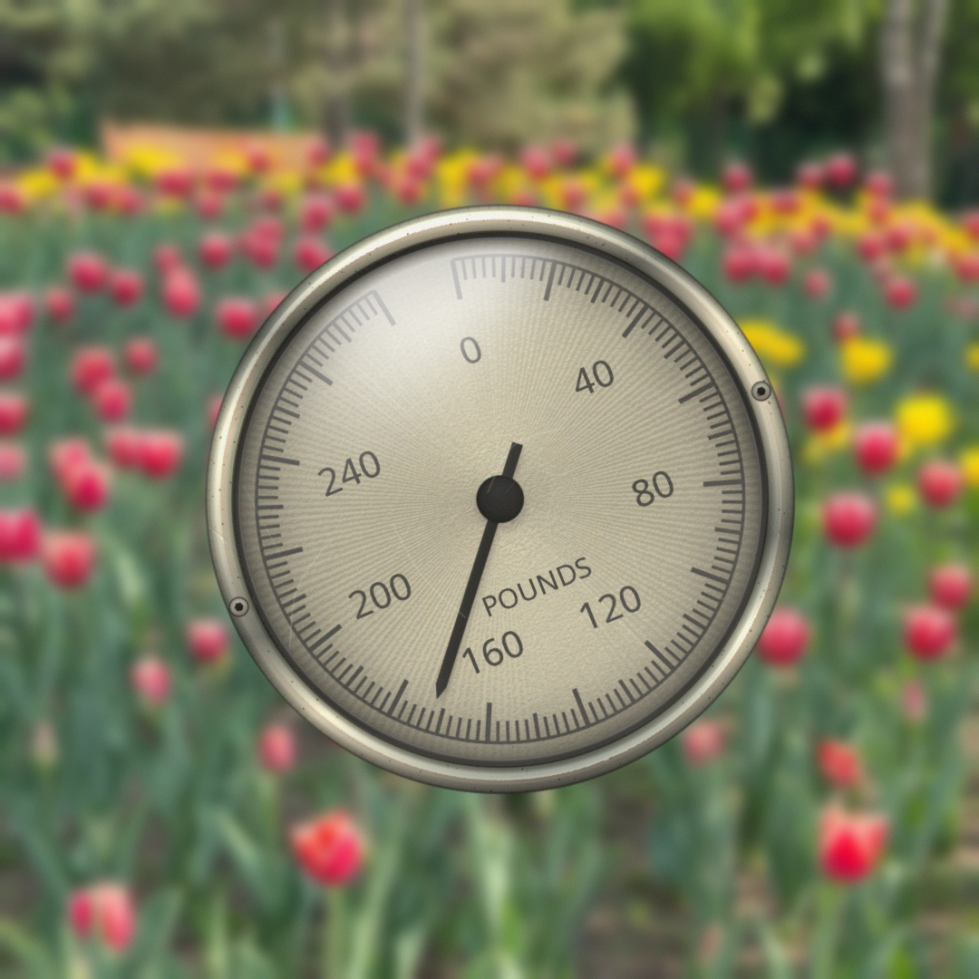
172 lb
